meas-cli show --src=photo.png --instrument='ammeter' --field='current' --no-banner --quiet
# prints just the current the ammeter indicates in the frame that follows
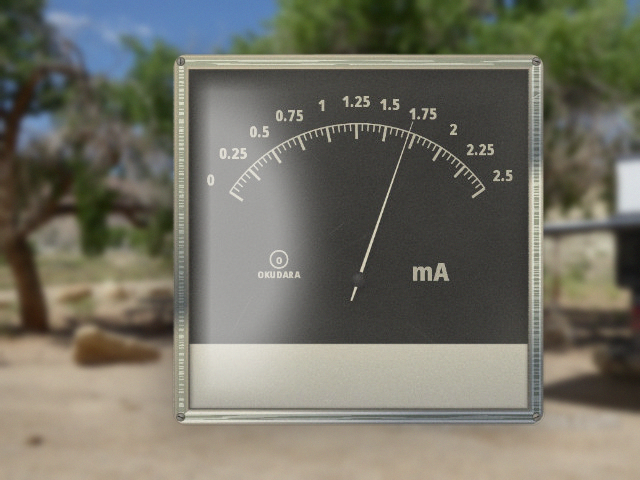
1.7 mA
